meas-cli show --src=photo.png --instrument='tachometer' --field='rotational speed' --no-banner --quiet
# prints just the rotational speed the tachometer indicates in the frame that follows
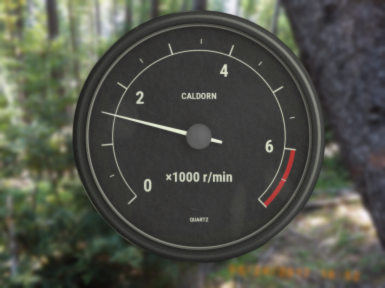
1500 rpm
